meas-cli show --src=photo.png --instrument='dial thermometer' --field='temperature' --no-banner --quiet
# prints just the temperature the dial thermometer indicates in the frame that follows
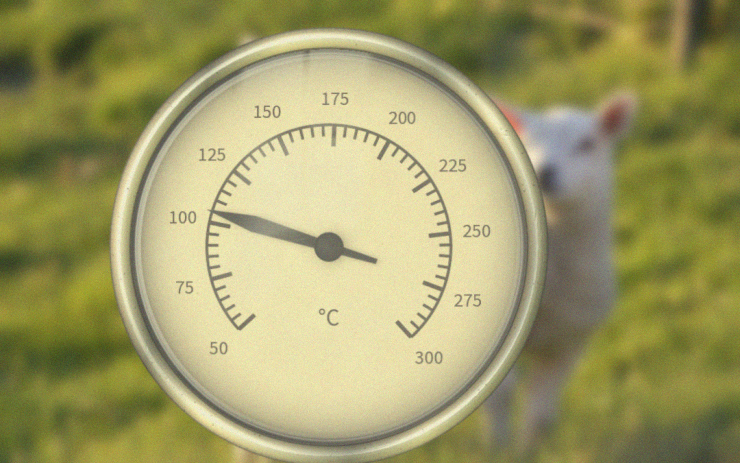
105 °C
